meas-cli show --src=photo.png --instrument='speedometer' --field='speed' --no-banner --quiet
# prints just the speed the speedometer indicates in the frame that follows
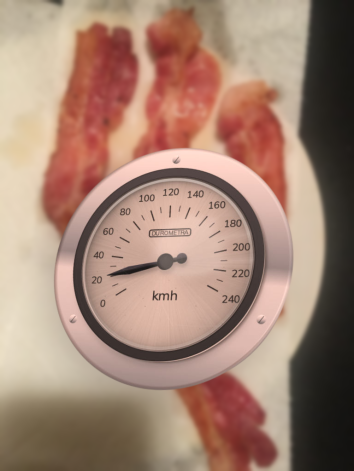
20 km/h
